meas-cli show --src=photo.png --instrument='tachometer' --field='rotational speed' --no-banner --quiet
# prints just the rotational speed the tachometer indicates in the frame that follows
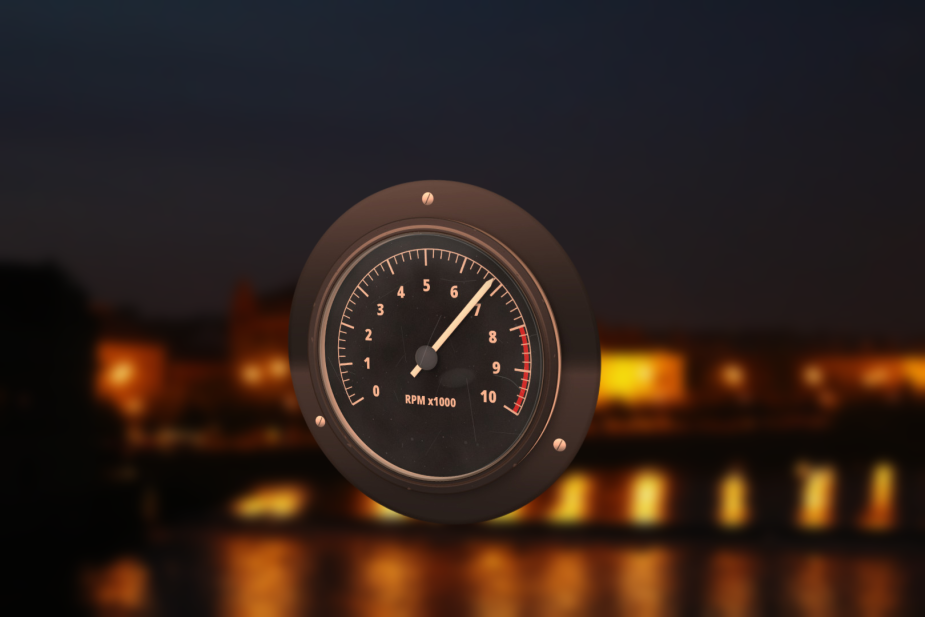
6800 rpm
